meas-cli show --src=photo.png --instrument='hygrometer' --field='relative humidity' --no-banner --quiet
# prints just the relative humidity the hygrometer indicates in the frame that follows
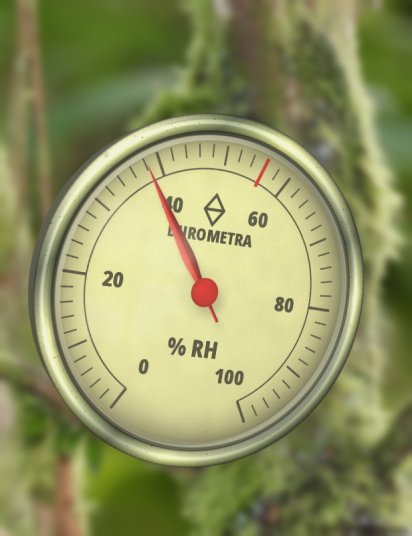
38 %
